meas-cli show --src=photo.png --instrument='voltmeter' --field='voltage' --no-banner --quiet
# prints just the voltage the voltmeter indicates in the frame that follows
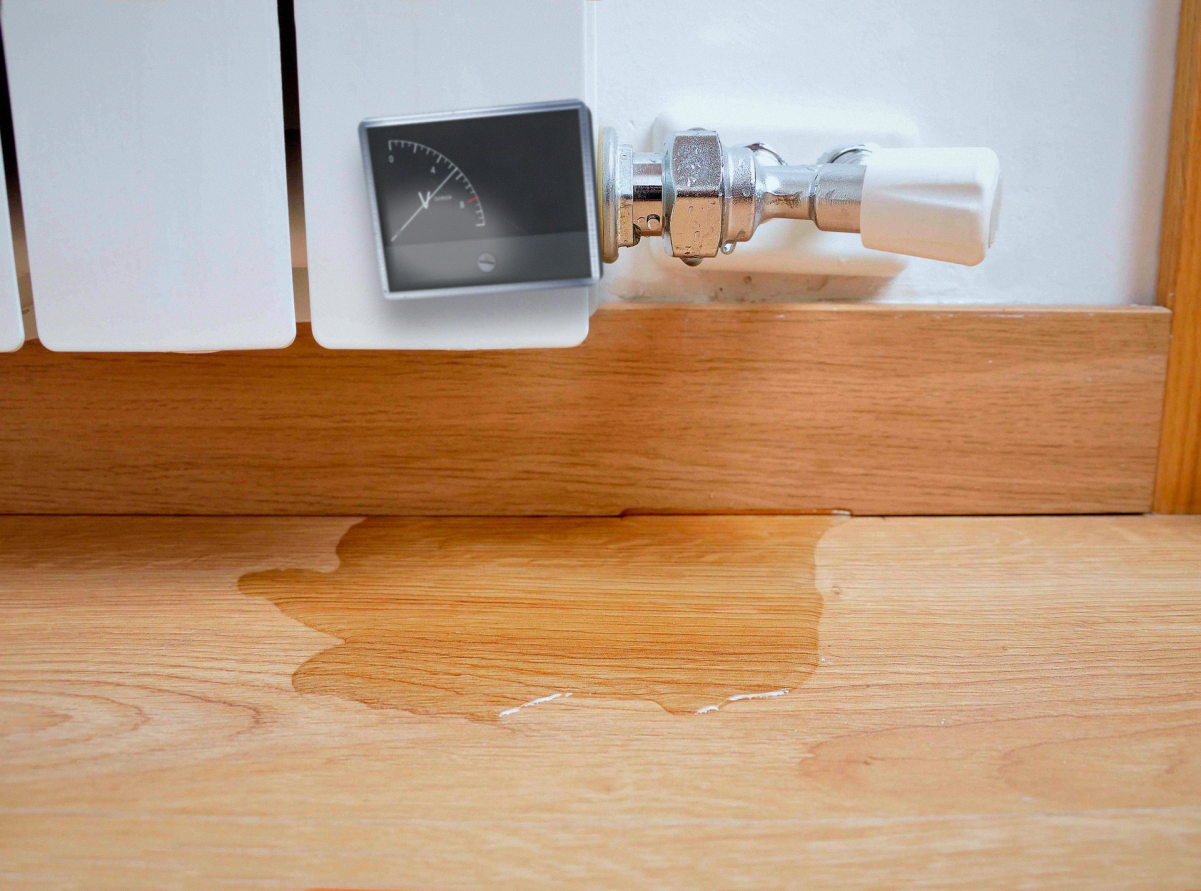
5.5 V
